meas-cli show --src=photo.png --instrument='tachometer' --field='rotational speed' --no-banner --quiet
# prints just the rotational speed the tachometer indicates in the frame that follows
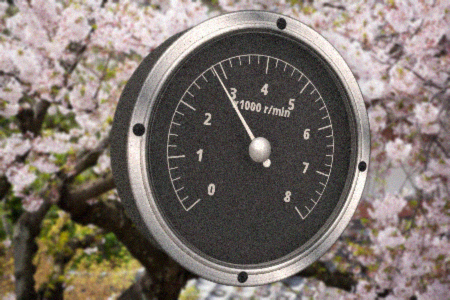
2800 rpm
